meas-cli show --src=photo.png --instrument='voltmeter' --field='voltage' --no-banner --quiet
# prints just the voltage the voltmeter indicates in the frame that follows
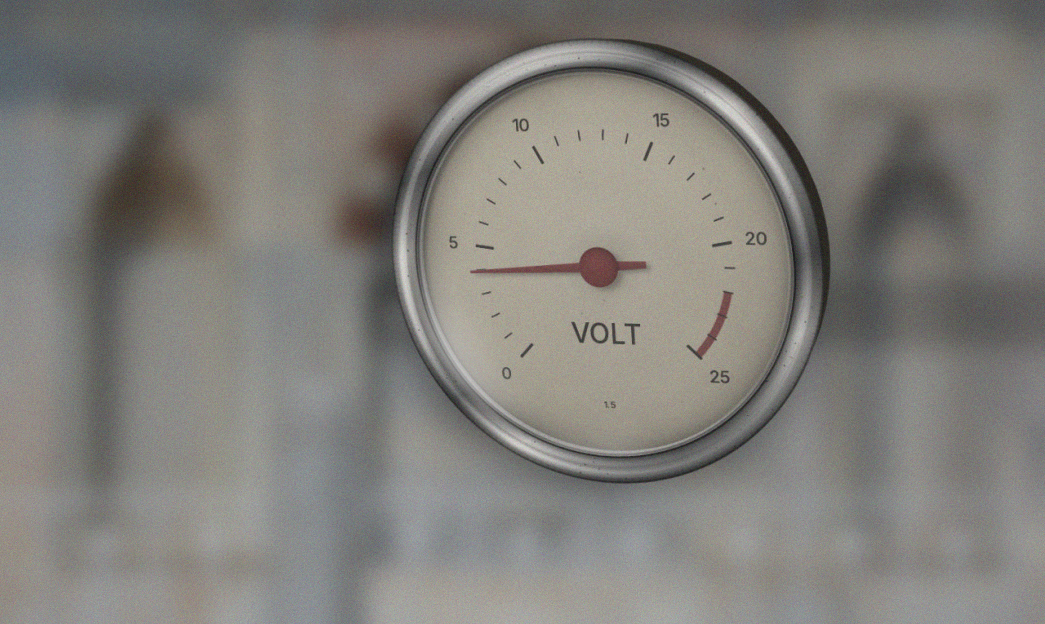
4 V
